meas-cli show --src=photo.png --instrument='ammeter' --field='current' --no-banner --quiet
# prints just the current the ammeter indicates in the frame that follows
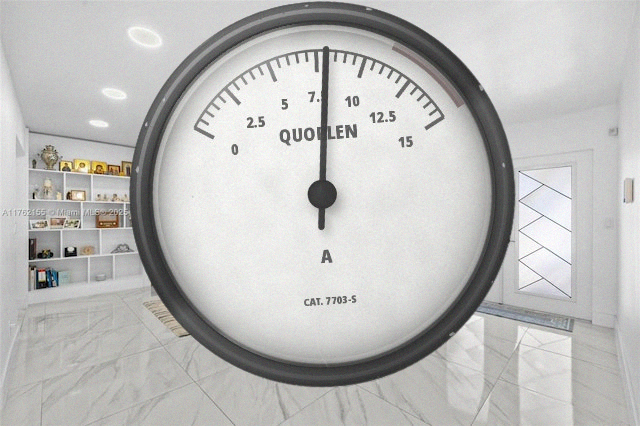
8 A
